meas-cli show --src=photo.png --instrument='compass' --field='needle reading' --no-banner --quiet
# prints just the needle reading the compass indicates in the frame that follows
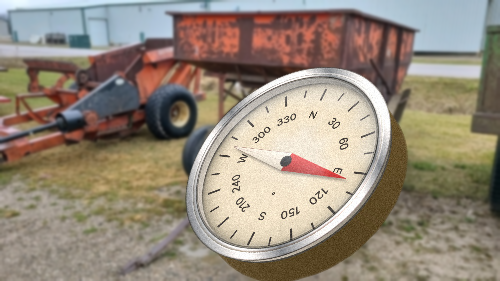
97.5 °
